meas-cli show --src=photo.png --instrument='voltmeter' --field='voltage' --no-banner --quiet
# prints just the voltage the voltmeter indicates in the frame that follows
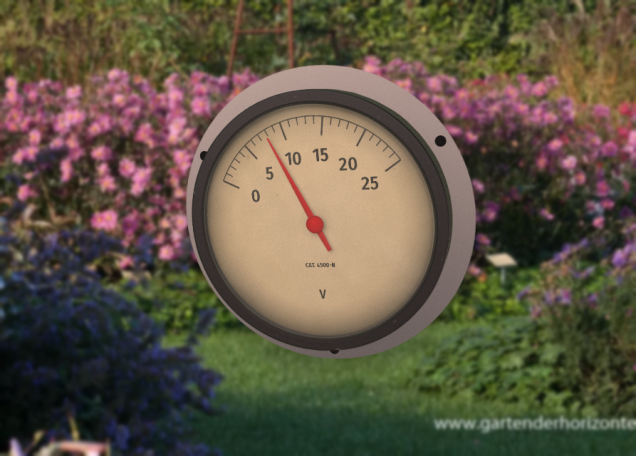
8 V
